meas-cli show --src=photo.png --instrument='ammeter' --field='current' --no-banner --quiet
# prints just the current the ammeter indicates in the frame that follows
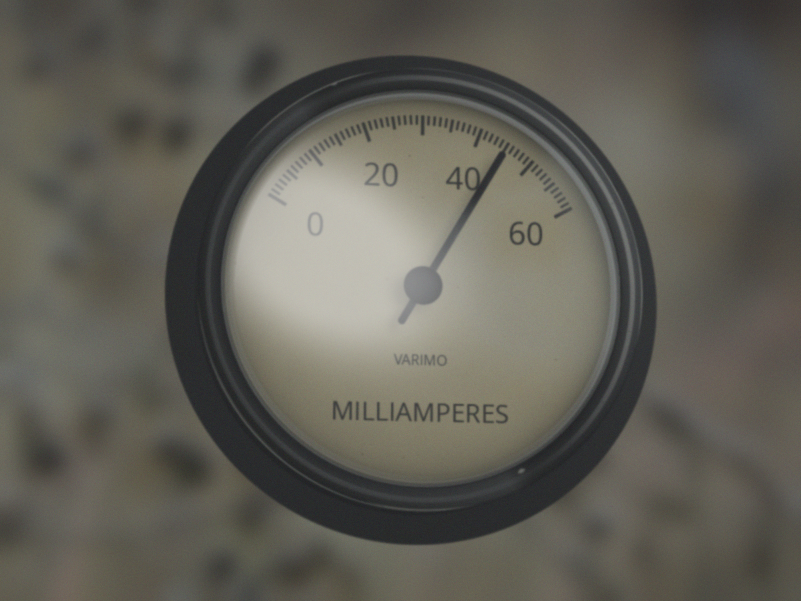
45 mA
